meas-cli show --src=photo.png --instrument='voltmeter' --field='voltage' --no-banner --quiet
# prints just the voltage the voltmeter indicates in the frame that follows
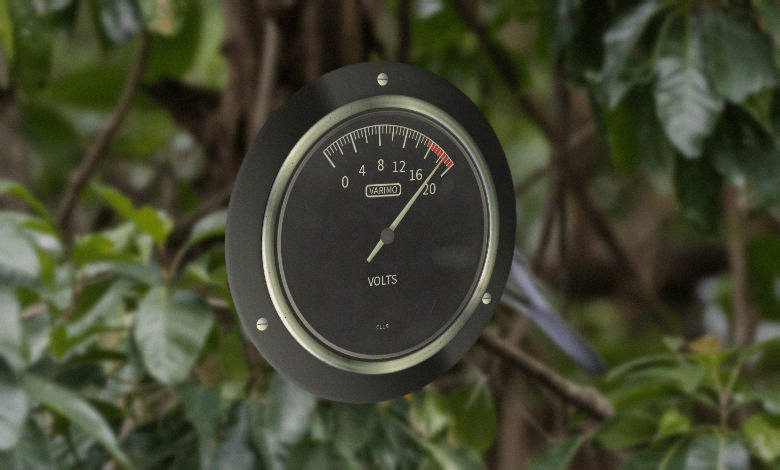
18 V
